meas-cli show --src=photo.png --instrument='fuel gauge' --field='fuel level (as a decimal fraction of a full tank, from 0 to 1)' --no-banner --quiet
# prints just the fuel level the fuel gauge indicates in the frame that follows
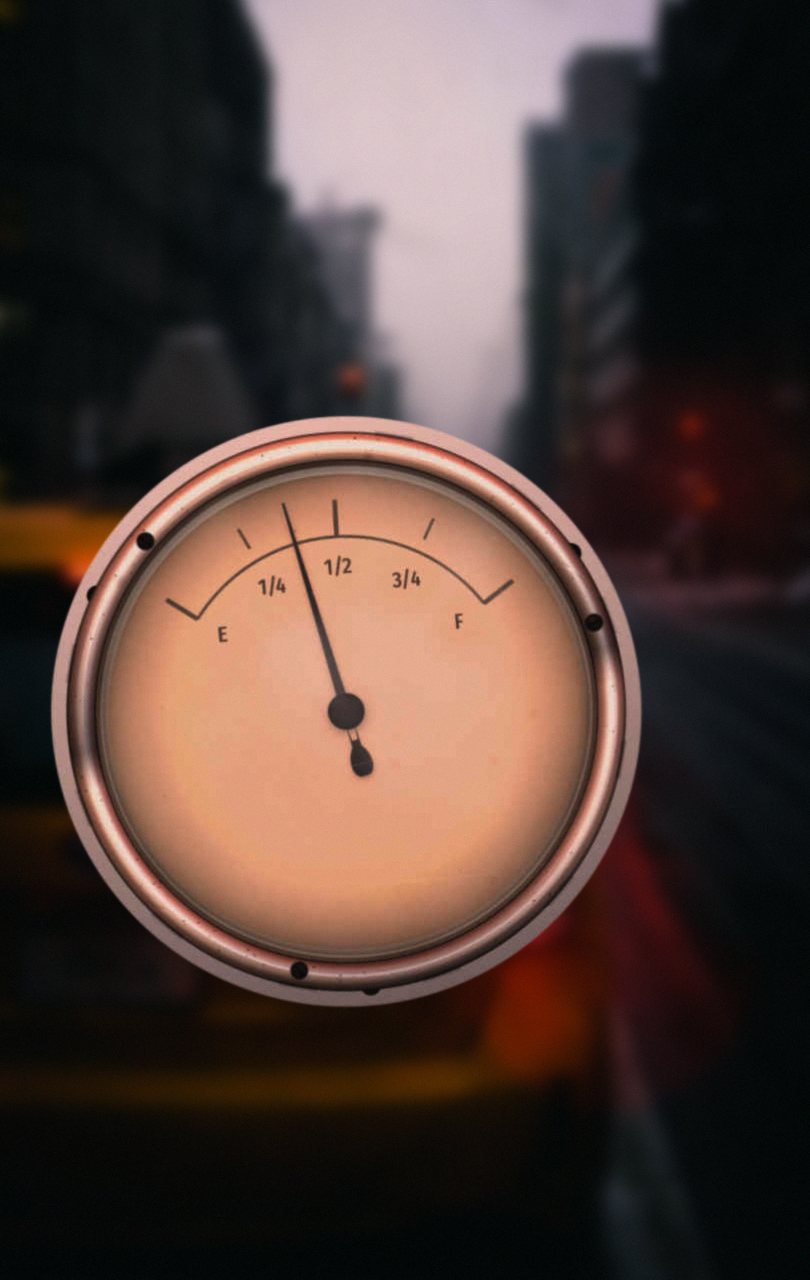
0.375
